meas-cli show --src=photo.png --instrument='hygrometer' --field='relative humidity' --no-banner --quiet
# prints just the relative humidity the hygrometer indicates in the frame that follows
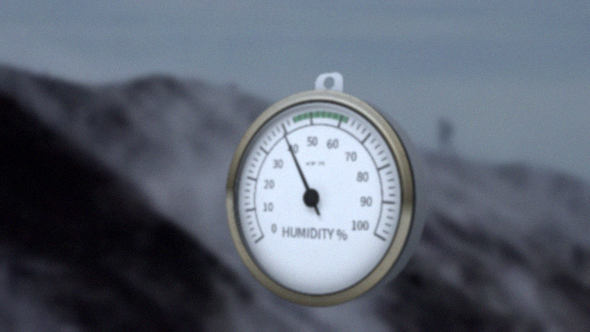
40 %
